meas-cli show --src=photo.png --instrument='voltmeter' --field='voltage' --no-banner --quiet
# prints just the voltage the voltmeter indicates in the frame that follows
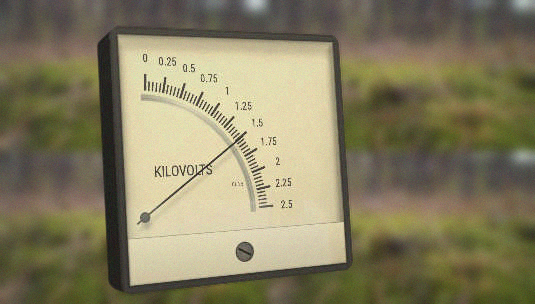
1.5 kV
